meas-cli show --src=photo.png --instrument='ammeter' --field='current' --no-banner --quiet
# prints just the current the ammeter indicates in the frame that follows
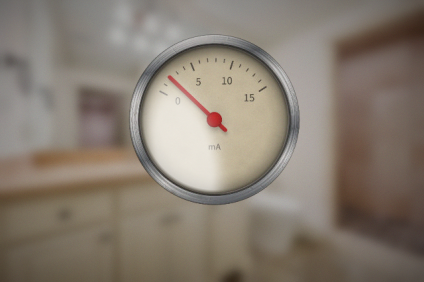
2 mA
